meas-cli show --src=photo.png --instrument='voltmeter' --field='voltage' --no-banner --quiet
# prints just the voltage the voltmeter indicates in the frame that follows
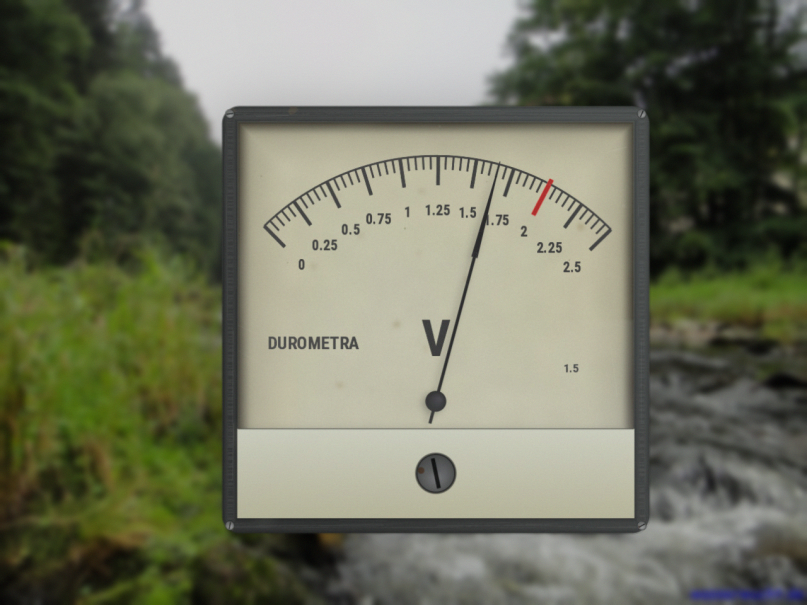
1.65 V
